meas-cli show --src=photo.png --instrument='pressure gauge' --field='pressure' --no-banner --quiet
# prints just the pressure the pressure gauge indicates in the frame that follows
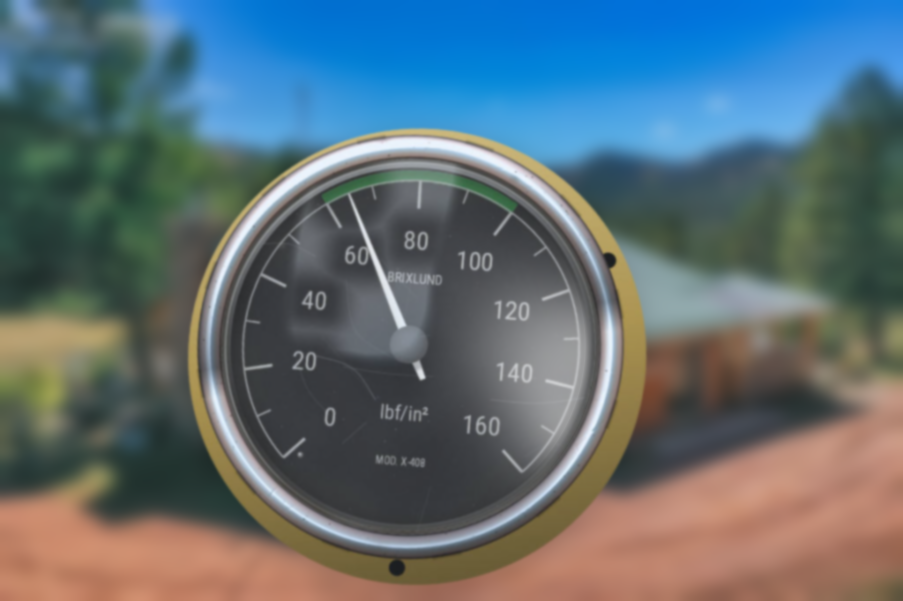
65 psi
